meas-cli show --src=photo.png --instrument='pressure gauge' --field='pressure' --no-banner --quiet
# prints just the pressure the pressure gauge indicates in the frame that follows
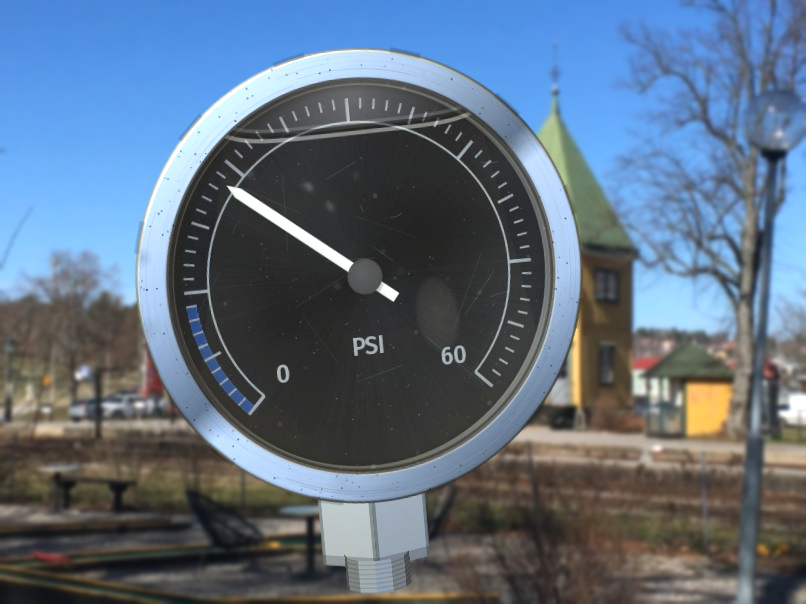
18.5 psi
